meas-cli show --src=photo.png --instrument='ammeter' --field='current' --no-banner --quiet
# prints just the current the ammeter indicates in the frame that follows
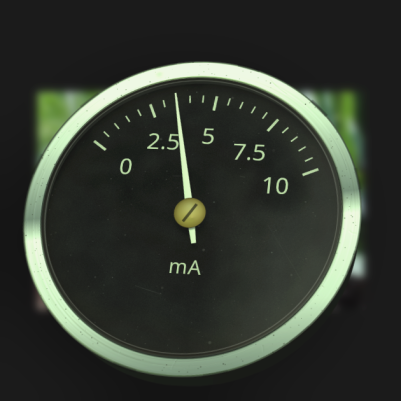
3.5 mA
